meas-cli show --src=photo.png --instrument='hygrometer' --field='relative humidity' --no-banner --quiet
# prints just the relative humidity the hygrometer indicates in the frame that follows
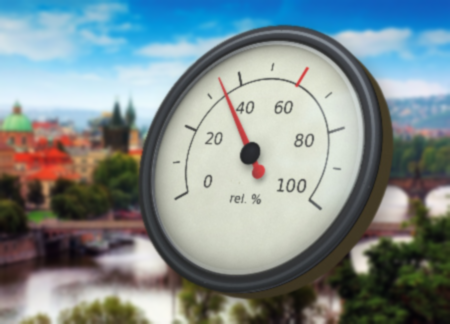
35 %
